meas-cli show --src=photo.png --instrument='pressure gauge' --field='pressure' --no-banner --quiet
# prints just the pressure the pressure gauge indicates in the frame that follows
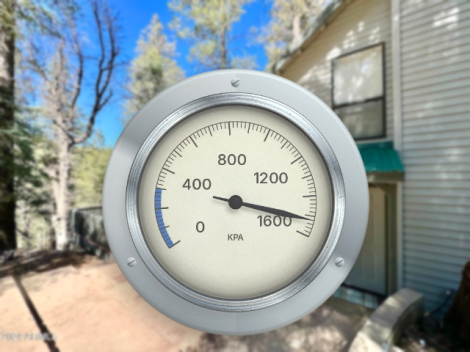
1520 kPa
